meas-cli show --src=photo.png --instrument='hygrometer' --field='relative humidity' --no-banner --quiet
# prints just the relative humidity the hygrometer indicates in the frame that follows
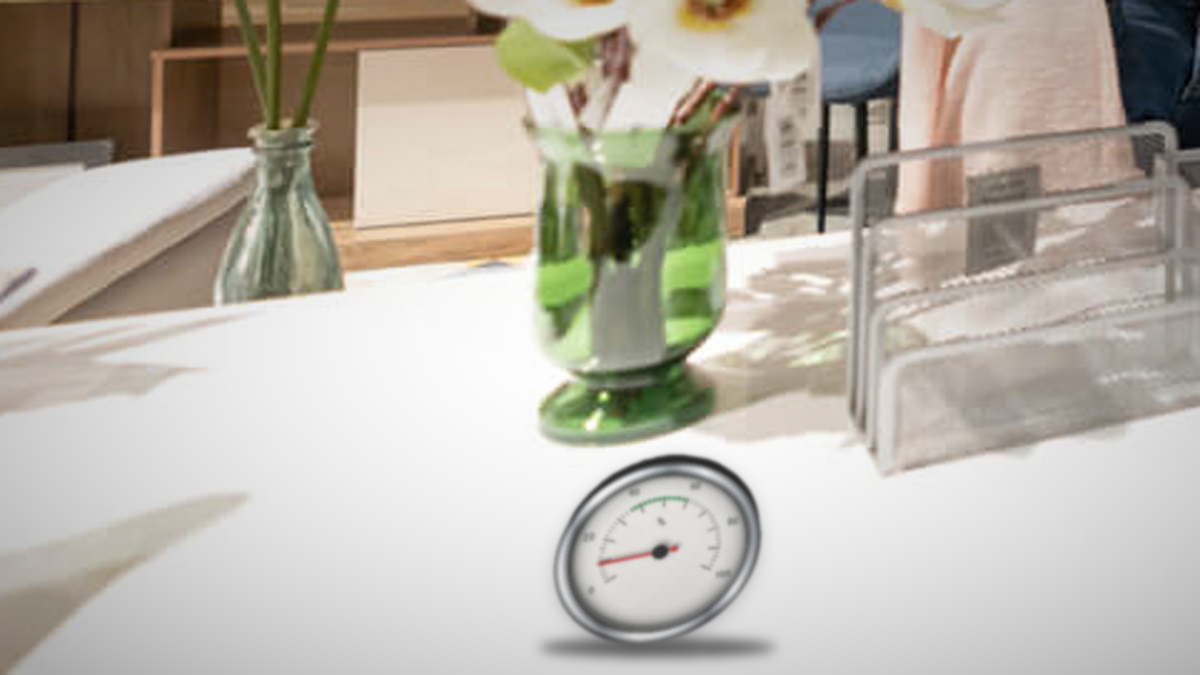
10 %
